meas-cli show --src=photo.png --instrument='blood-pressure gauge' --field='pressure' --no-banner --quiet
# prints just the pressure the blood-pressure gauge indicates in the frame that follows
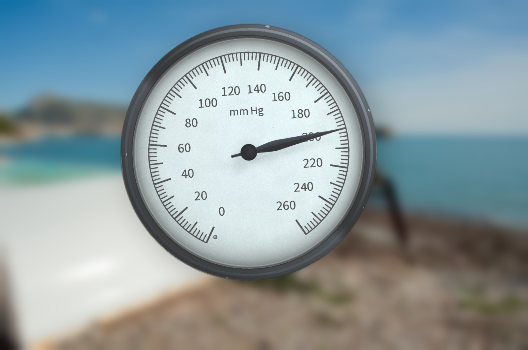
200 mmHg
